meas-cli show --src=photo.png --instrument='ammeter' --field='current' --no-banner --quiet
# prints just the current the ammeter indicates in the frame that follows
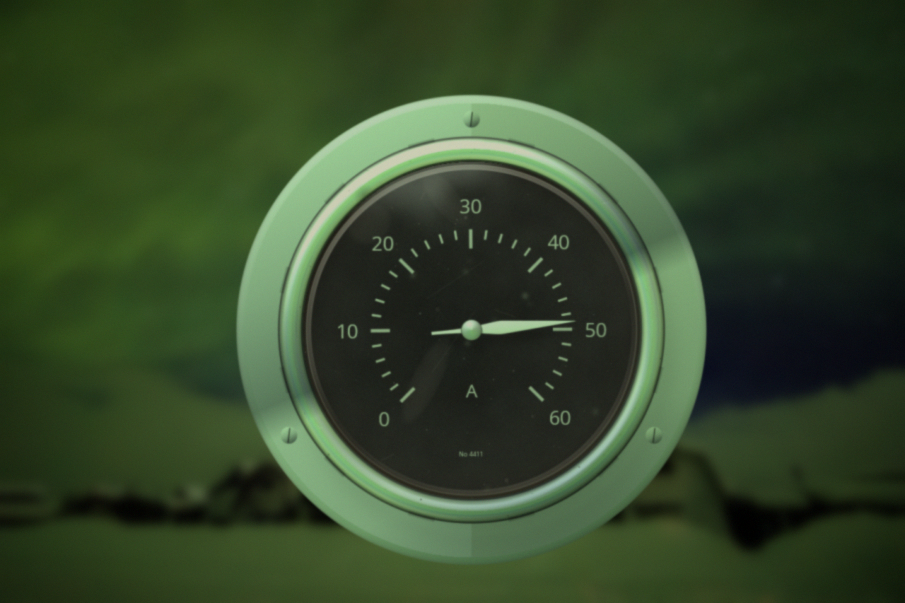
49 A
